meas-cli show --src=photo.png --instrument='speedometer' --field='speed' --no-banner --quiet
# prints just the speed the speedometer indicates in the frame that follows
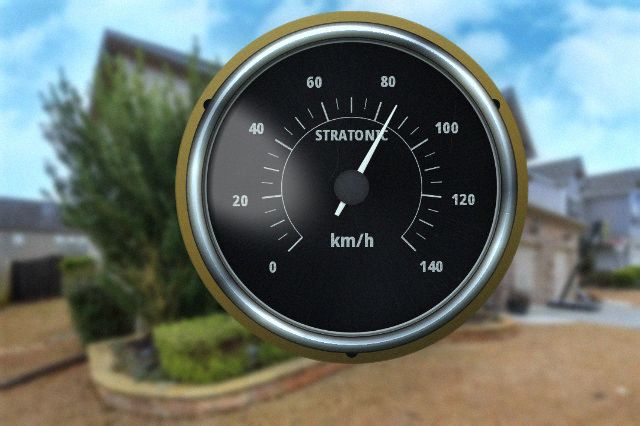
85 km/h
